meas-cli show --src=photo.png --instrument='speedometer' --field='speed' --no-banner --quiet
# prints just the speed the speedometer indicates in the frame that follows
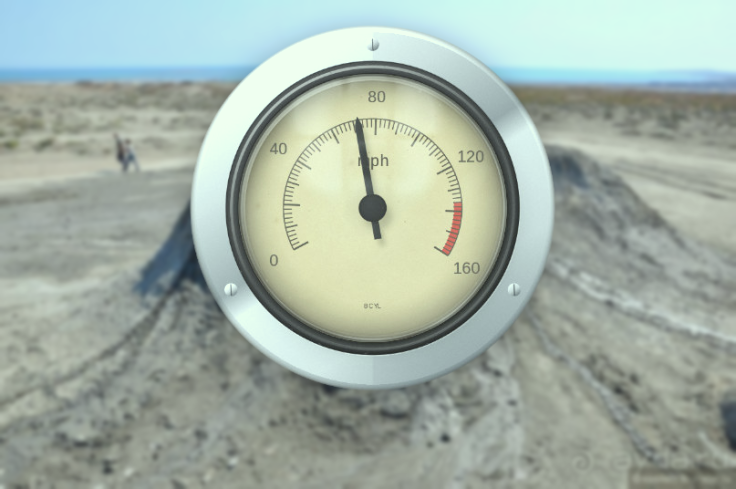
72 mph
